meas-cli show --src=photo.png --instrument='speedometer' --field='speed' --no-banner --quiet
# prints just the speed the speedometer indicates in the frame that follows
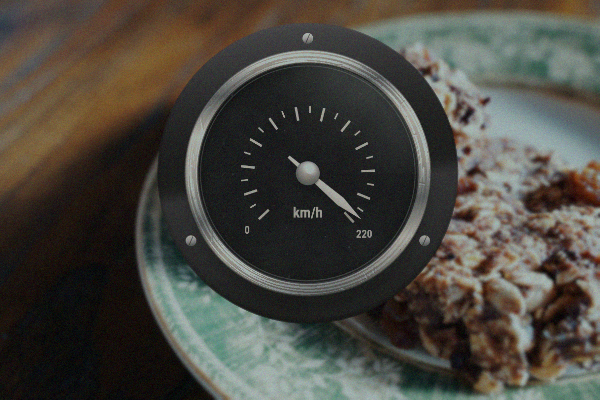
215 km/h
